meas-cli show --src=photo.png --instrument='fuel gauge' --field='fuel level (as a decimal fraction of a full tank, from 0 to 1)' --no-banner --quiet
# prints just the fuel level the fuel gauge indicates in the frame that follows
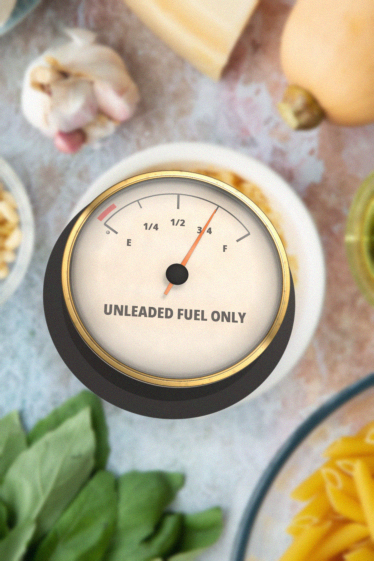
0.75
